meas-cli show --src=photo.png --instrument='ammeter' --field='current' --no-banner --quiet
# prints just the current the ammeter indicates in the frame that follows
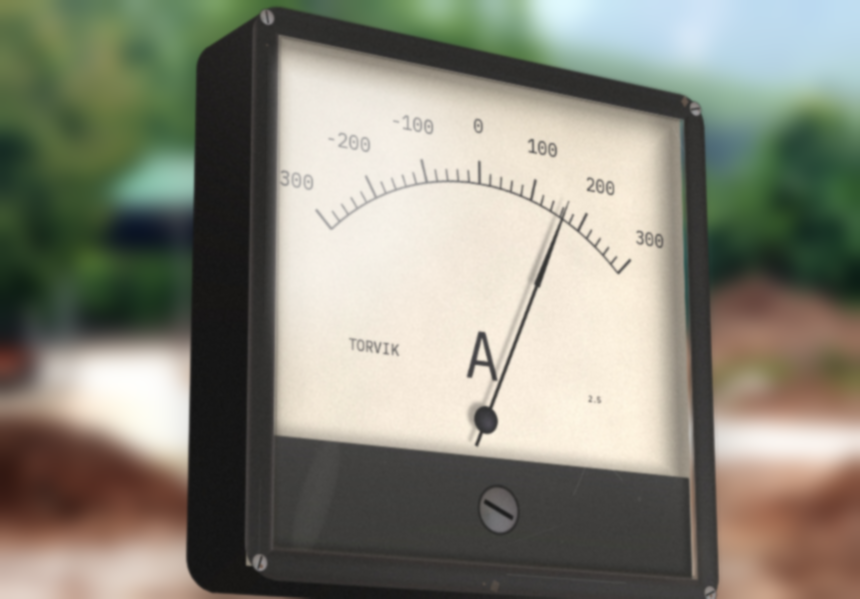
160 A
